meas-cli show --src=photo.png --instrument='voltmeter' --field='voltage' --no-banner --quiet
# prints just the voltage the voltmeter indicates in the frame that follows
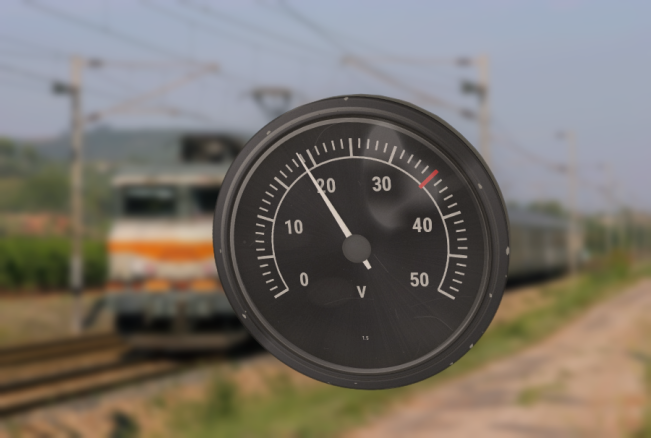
19 V
